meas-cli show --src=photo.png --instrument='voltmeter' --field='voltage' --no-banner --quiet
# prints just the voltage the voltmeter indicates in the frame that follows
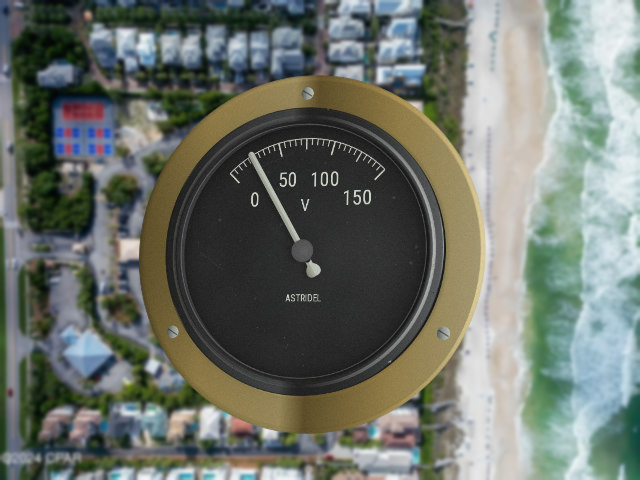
25 V
